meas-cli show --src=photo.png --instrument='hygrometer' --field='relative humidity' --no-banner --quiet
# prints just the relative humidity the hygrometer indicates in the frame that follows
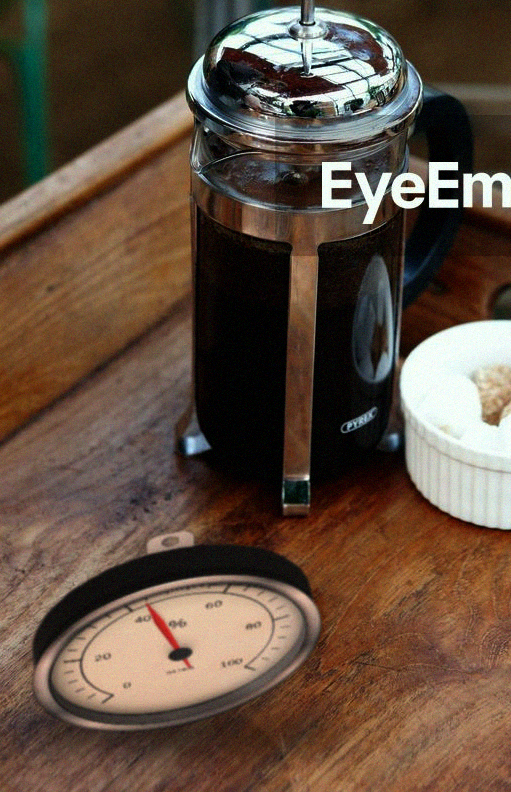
44 %
